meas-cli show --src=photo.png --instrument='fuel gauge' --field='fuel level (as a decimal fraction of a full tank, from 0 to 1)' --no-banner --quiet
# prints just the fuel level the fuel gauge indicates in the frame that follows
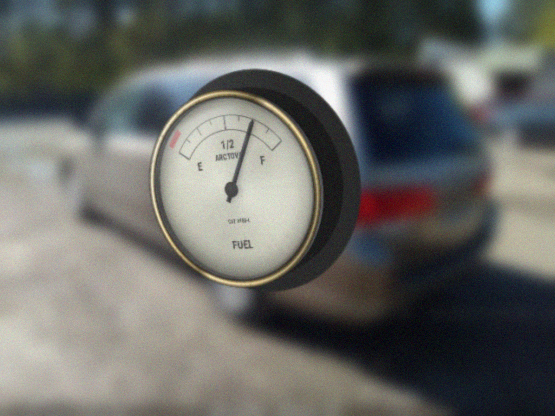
0.75
